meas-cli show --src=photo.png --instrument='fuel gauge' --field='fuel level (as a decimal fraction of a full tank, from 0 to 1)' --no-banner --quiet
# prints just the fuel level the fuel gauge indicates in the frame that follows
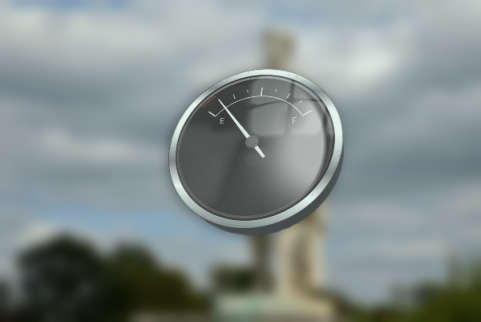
0.125
